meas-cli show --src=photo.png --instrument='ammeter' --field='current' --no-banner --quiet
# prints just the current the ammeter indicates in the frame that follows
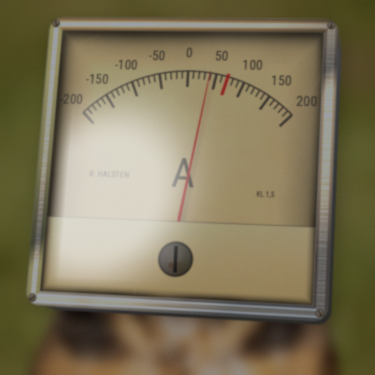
40 A
